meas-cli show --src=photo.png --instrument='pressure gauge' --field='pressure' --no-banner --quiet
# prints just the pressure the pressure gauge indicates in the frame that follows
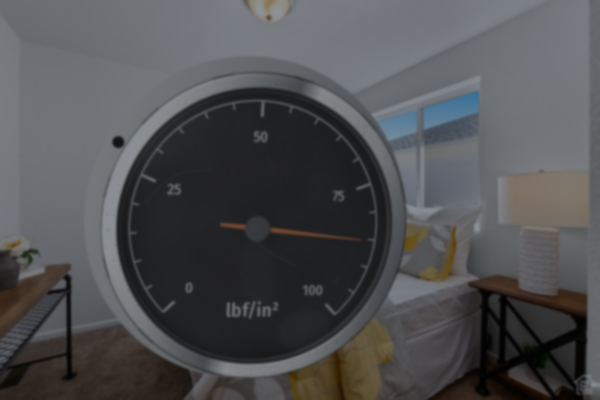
85 psi
